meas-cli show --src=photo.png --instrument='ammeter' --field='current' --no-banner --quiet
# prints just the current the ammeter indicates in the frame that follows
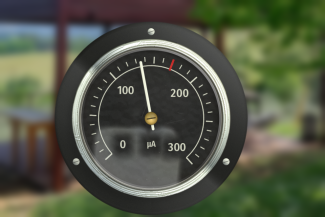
135 µA
